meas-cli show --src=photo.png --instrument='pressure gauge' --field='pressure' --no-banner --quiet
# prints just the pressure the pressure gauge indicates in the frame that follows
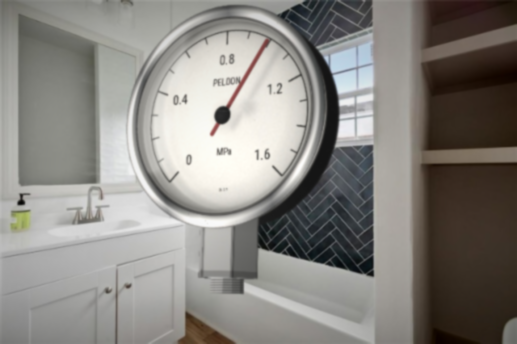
1 MPa
